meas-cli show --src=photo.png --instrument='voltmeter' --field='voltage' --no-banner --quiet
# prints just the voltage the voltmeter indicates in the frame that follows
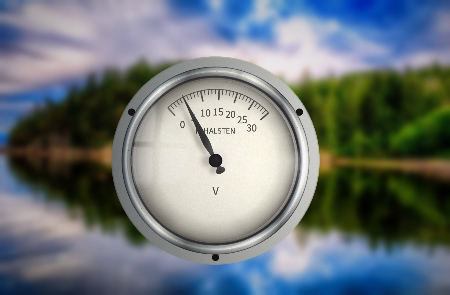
5 V
